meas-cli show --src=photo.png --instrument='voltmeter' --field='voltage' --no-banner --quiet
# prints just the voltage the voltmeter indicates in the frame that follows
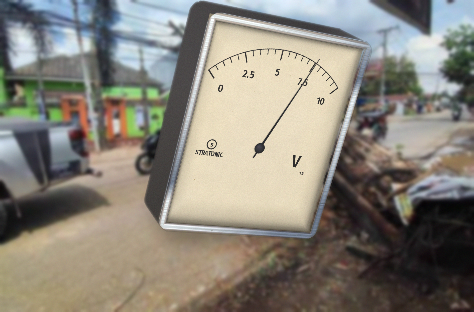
7.5 V
